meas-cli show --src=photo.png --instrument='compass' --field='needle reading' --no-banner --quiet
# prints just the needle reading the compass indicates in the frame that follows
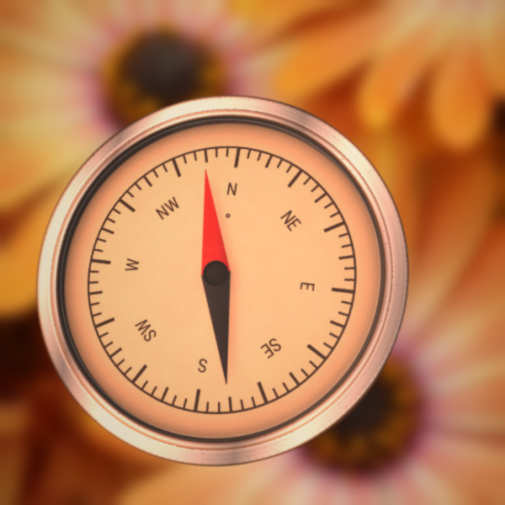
345 °
